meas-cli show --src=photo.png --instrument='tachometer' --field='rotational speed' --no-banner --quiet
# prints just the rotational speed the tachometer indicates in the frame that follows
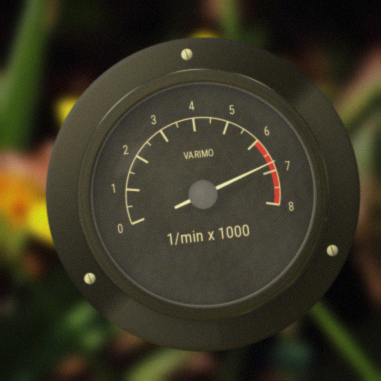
6750 rpm
